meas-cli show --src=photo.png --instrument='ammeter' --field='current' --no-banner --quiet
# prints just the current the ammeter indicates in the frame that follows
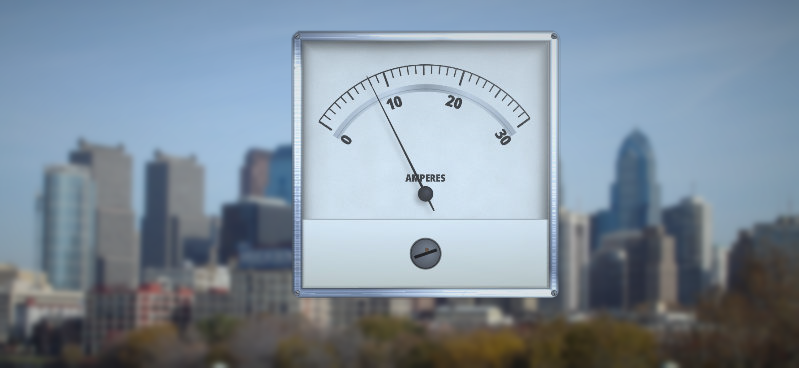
8 A
